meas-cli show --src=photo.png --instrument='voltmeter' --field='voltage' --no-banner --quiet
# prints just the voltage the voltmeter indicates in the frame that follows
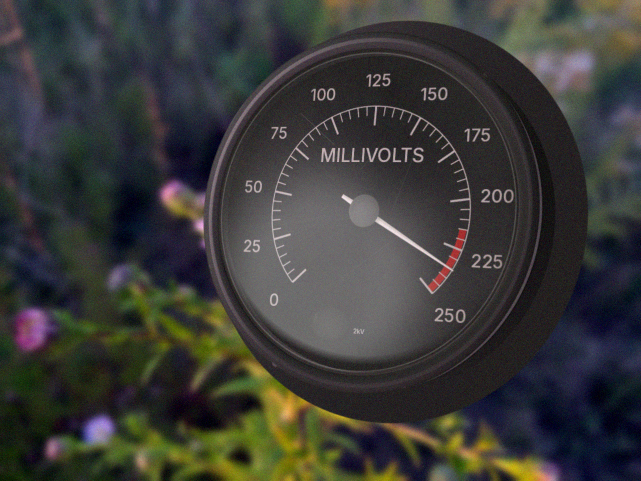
235 mV
